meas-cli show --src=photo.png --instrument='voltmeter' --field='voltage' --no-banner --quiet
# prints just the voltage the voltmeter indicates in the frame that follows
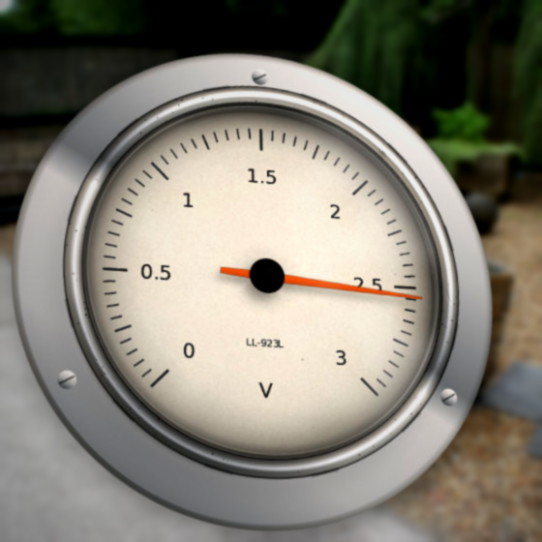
2.55 V
